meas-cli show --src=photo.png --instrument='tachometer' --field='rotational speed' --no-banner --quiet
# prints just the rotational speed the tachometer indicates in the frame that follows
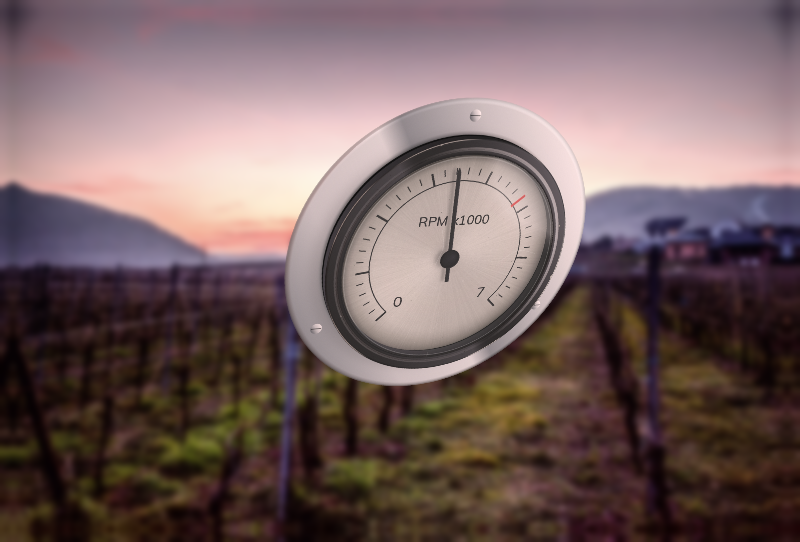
3400 rpm
